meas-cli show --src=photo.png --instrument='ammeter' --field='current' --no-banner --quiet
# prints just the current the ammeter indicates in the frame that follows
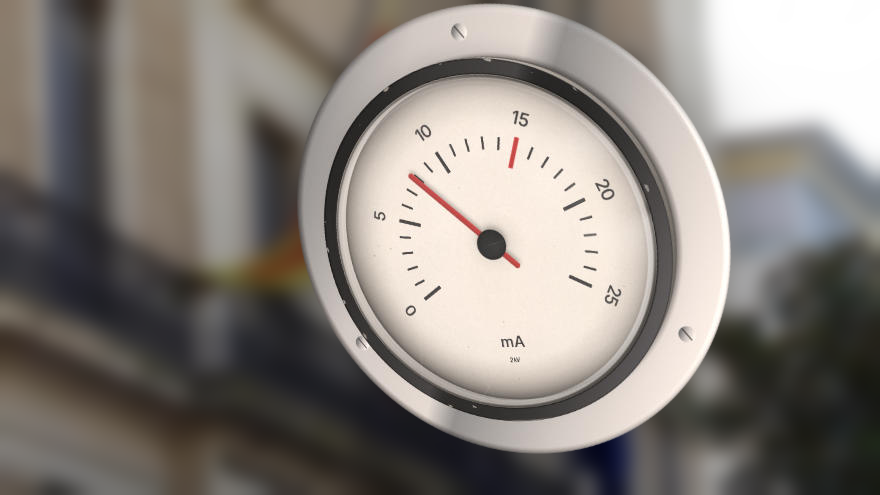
8 mA
